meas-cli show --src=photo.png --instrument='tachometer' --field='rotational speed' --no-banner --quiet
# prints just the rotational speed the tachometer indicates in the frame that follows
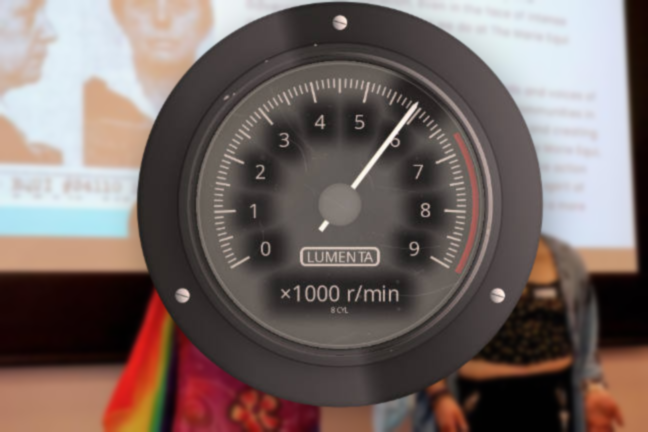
5900 rpm
